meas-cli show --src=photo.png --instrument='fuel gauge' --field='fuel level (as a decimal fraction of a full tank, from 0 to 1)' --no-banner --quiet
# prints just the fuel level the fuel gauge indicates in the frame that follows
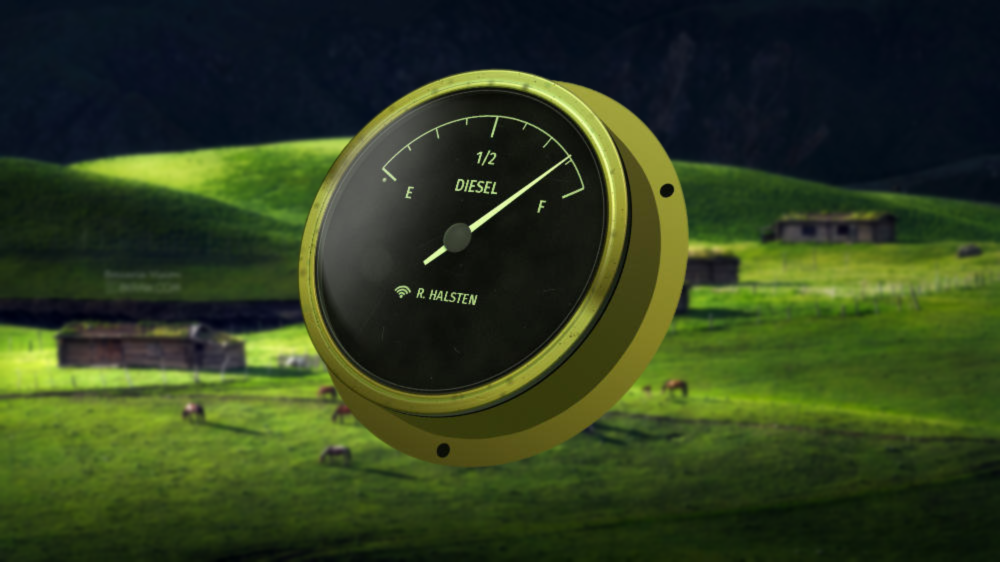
0.875
